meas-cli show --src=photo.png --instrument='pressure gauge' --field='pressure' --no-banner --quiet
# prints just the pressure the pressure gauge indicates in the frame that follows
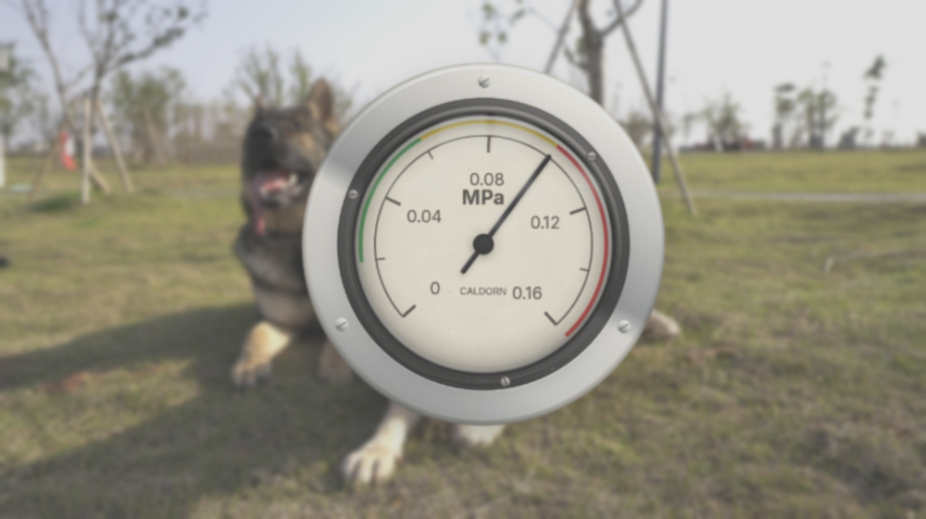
0.1 MPa
